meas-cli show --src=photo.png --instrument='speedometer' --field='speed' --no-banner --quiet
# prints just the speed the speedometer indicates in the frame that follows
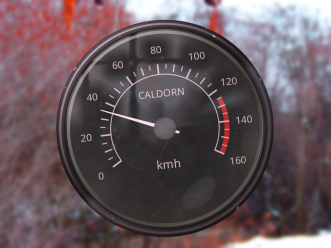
35 km/h
